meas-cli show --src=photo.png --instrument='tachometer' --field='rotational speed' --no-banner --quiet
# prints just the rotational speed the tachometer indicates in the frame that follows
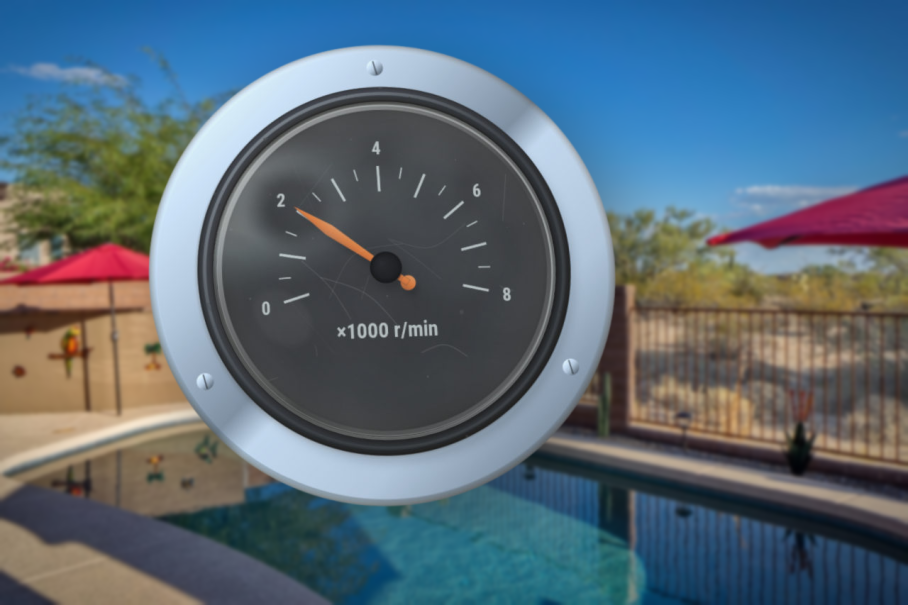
2000 rpm
